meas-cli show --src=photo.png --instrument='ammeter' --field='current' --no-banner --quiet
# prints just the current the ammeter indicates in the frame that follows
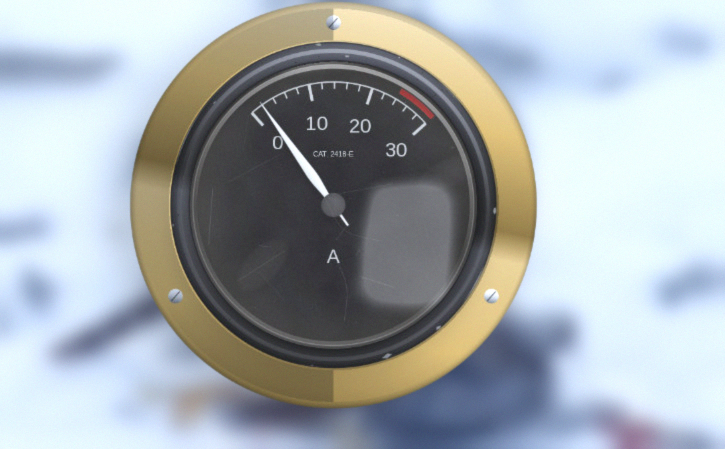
2 A
